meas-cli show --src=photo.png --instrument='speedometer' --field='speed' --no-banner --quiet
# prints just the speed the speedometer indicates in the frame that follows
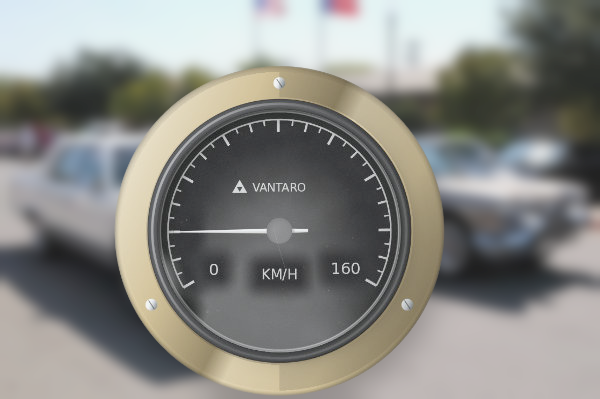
20 km/h
